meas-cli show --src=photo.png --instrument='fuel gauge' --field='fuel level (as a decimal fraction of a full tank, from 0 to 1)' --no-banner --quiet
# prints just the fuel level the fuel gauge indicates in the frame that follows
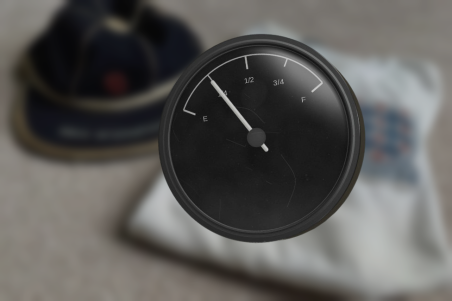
0.25
